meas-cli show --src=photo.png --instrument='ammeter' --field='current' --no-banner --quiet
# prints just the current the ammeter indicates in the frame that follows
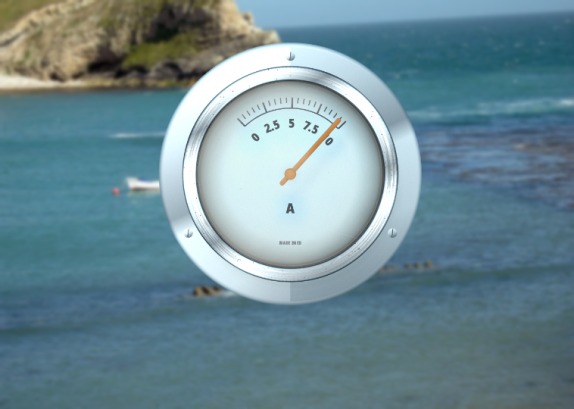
9.5 A
